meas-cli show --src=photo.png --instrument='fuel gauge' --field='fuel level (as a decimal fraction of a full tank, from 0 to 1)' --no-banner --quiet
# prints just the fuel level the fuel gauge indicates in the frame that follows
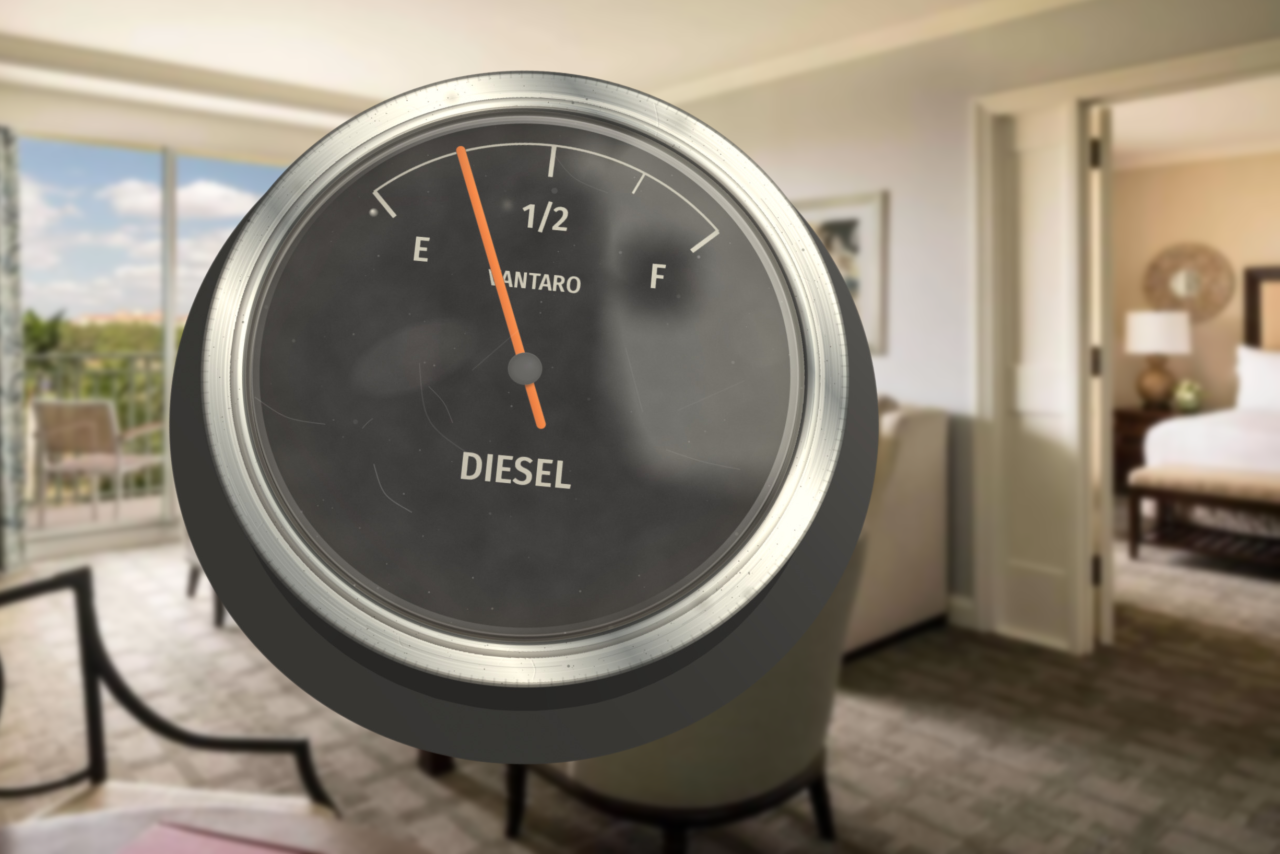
0.25
